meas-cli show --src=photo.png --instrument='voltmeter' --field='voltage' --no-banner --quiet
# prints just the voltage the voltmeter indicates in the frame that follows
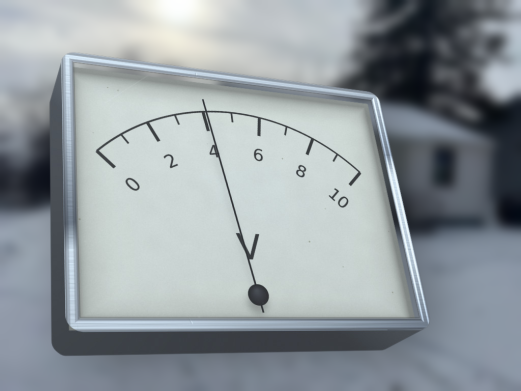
4 V
